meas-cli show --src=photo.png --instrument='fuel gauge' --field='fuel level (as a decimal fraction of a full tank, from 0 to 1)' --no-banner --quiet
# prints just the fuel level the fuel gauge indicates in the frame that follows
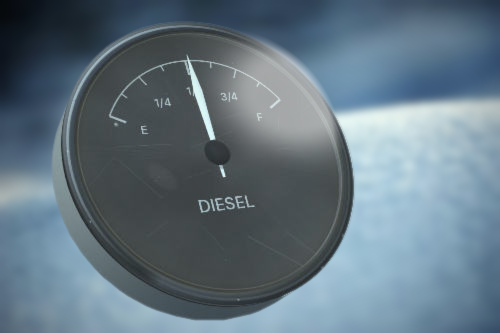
0.5
